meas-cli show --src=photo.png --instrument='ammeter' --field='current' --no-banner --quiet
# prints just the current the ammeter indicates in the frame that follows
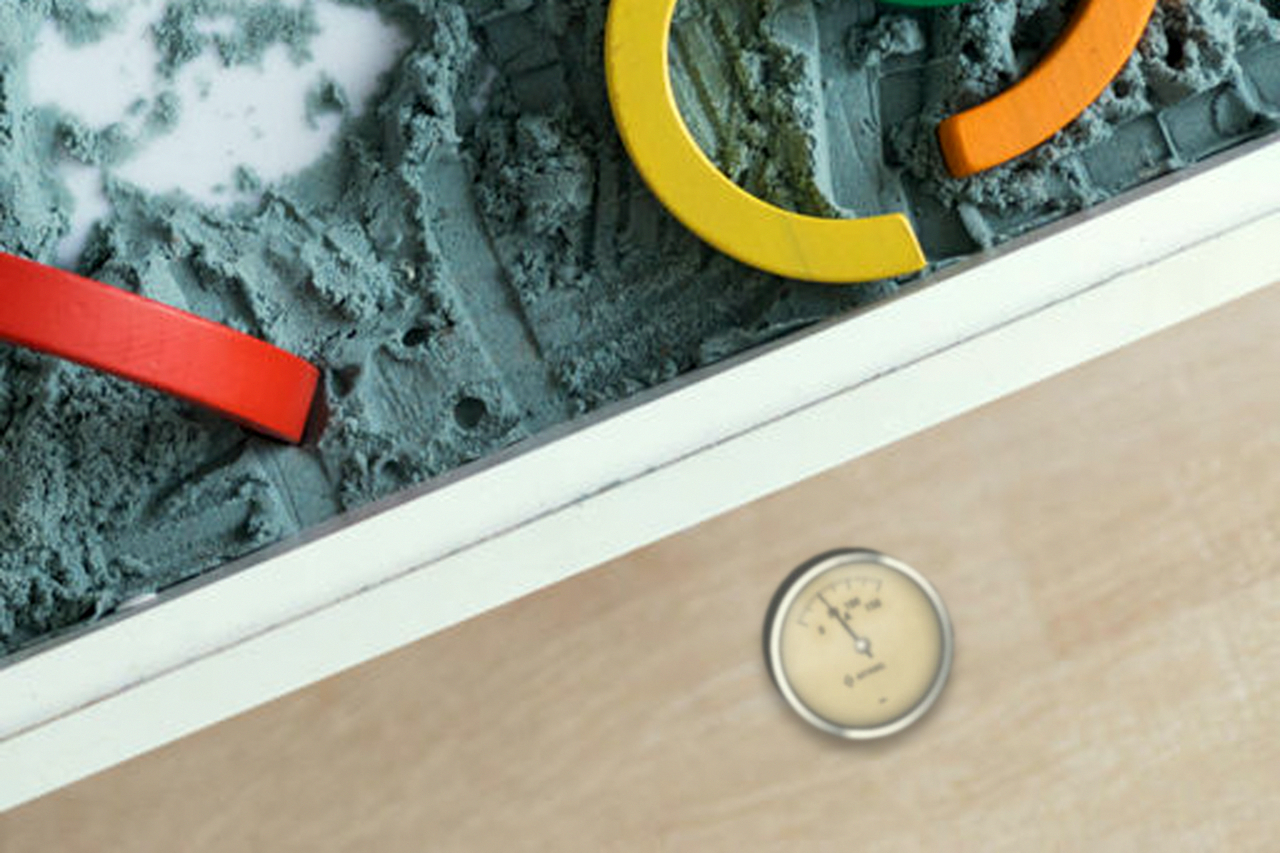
50 A
